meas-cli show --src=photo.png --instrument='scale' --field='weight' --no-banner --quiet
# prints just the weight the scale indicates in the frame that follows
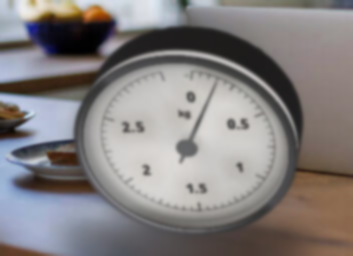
0.15 kg
